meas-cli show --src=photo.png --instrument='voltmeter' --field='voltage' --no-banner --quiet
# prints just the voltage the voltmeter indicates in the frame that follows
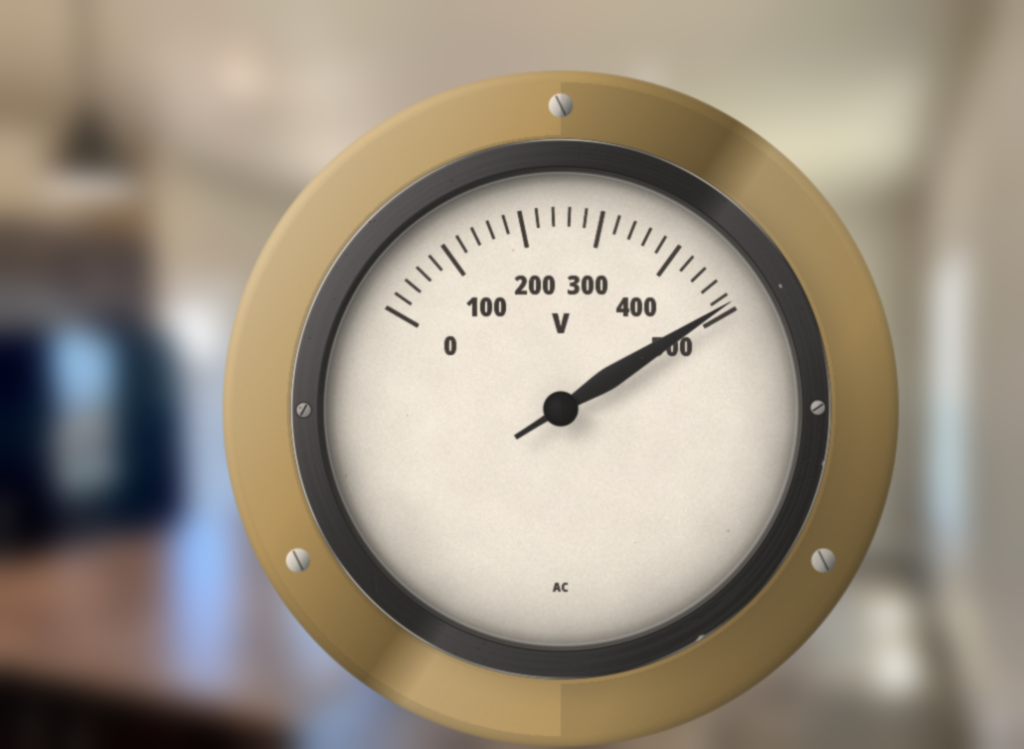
490 V
